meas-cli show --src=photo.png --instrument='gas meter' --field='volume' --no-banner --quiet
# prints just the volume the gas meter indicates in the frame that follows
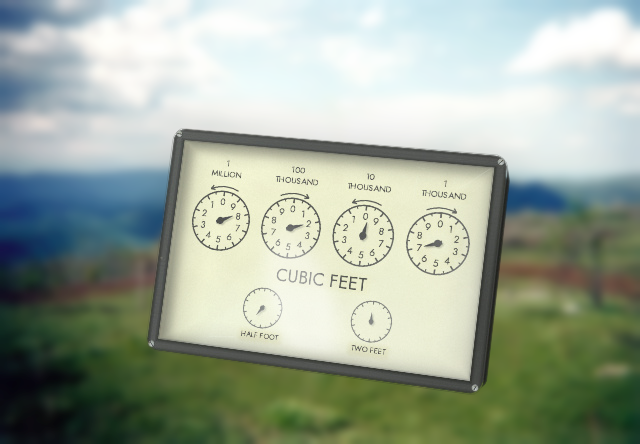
819700 ft³
